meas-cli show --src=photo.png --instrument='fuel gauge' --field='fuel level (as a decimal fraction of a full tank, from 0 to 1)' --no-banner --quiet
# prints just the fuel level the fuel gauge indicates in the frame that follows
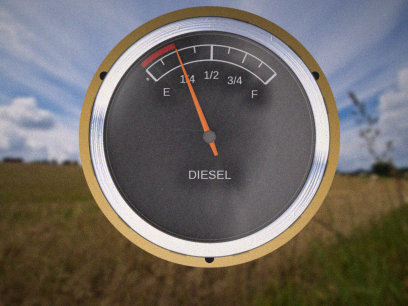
0.25
